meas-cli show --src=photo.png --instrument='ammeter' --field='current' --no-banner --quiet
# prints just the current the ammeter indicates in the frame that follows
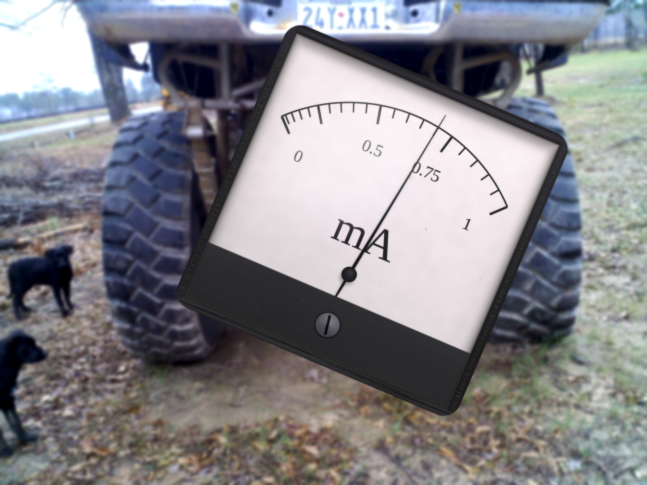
0.7 mA
